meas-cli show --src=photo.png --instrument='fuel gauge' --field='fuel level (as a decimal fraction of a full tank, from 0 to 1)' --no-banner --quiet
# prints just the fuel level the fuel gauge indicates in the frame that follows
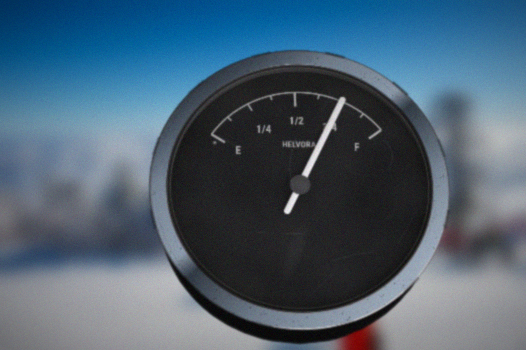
0.75
